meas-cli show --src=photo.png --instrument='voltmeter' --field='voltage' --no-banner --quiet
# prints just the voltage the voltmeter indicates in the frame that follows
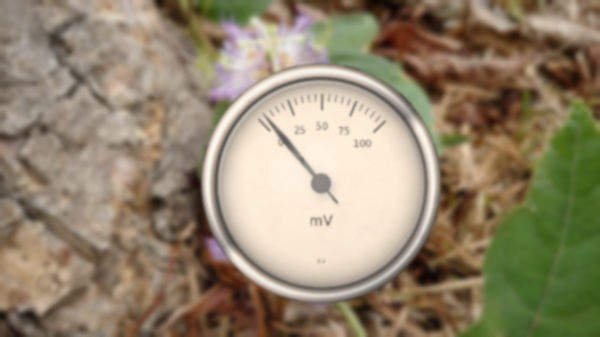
5 mV
